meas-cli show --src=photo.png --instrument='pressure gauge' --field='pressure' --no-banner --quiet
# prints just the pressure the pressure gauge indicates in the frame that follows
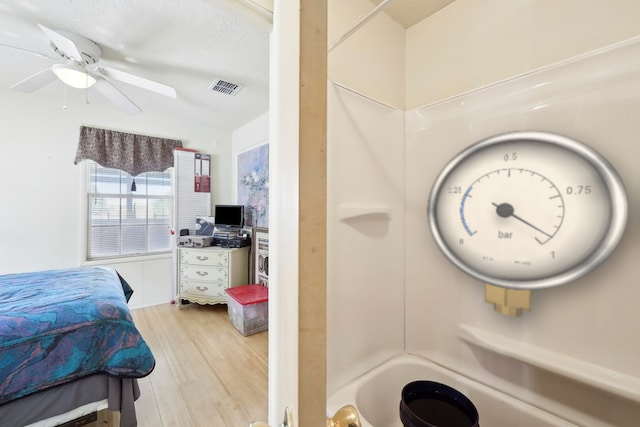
0.95 bar
